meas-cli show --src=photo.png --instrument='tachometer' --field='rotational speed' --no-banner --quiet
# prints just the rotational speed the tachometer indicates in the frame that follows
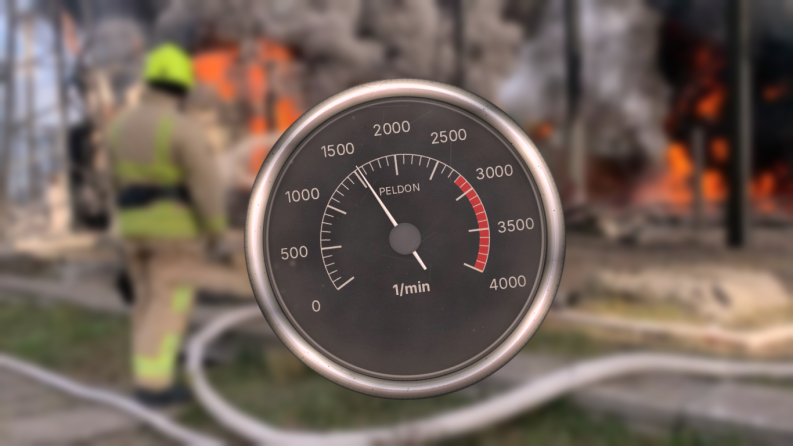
1550 rpm
